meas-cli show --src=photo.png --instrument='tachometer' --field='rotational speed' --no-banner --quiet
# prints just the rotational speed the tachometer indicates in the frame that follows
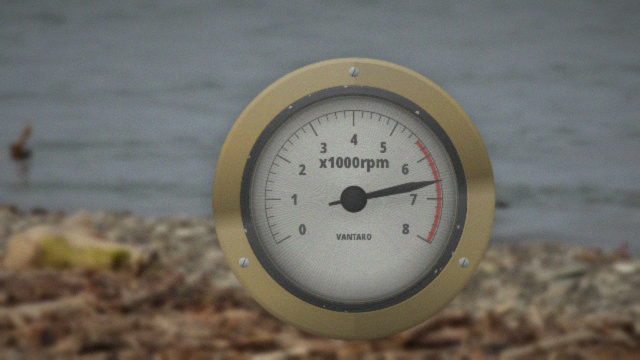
6600 rpm
